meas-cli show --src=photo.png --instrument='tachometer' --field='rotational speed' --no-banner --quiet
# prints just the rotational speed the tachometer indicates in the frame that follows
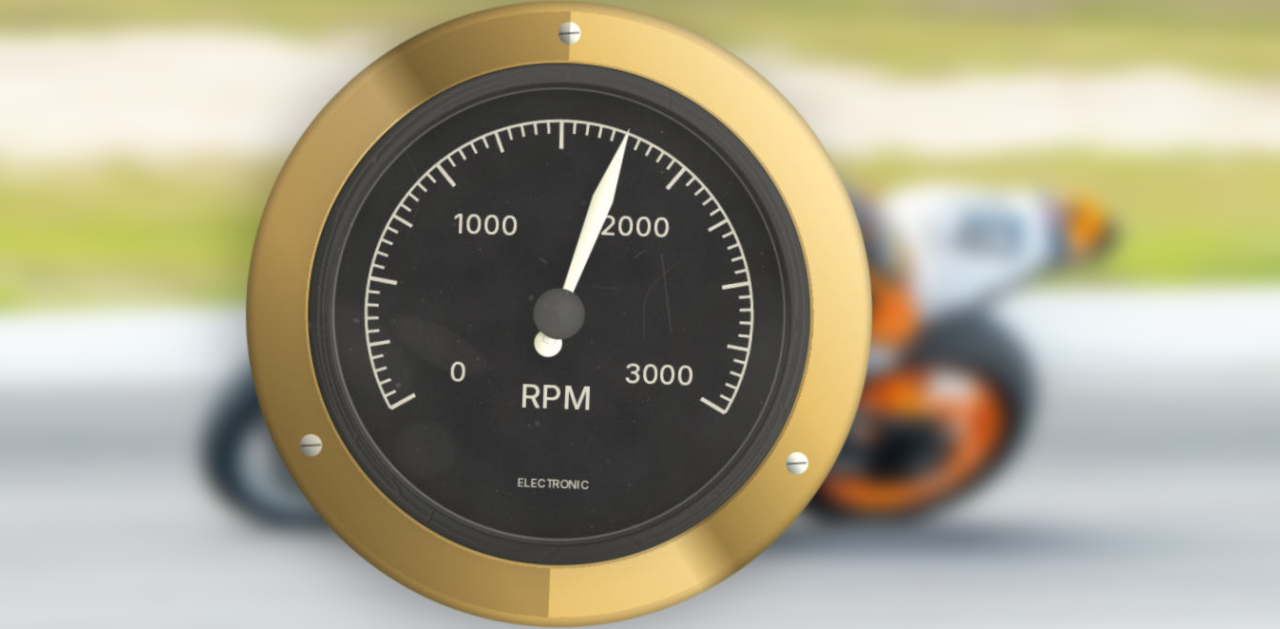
1750 rpm
